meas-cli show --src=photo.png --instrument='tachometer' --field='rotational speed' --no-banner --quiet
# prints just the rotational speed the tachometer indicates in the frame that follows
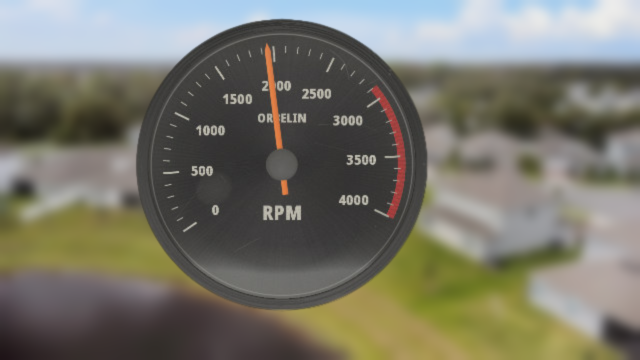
1950 rpm
